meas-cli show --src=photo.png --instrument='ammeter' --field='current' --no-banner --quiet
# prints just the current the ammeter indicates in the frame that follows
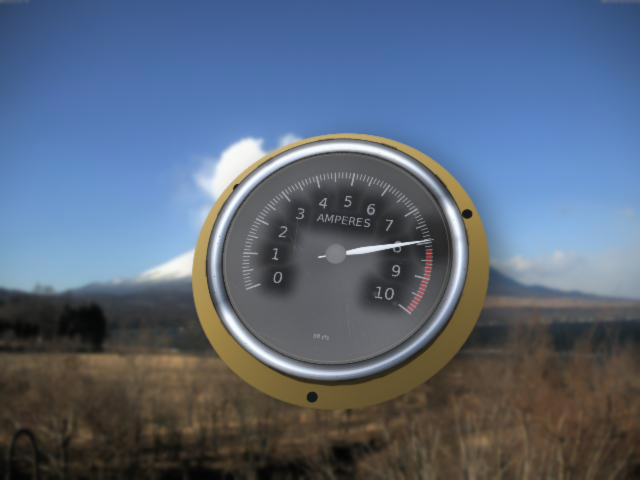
8 A
